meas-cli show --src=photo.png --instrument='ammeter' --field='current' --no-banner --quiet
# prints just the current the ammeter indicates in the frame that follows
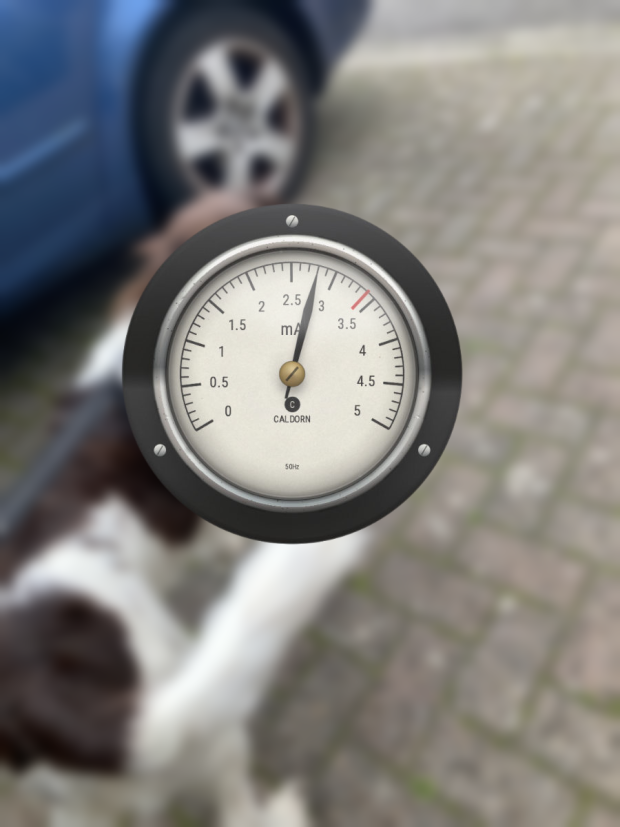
2.8 mA
